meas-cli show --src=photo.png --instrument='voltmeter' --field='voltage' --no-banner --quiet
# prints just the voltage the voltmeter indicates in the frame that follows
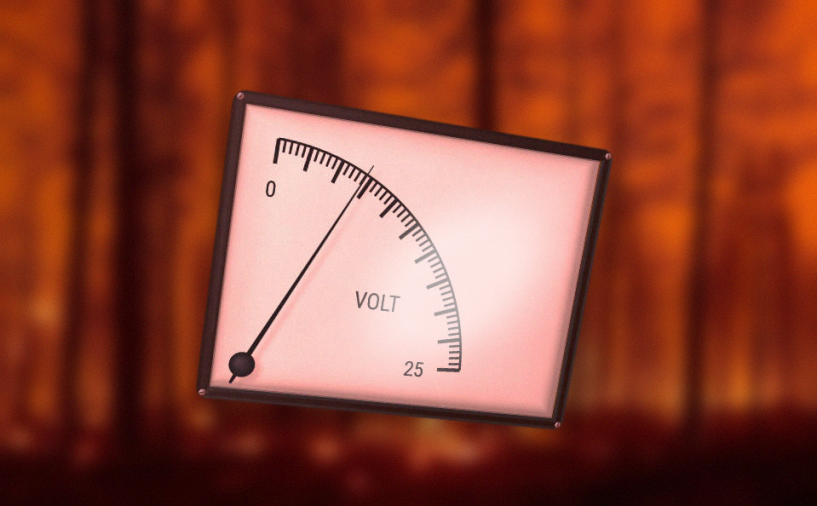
7 V
